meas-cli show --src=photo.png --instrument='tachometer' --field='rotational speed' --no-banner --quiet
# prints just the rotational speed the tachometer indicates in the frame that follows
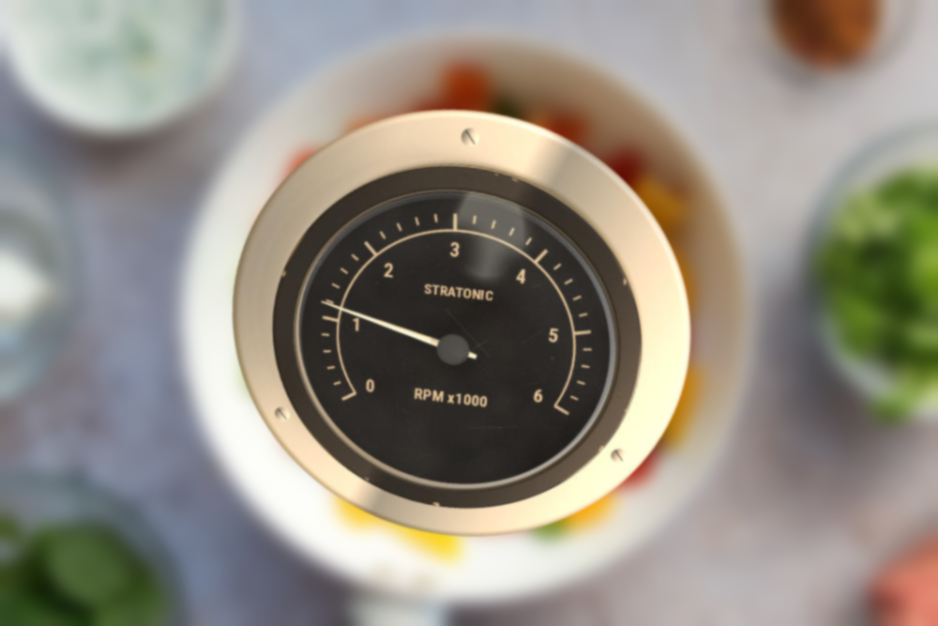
1200 rpm
